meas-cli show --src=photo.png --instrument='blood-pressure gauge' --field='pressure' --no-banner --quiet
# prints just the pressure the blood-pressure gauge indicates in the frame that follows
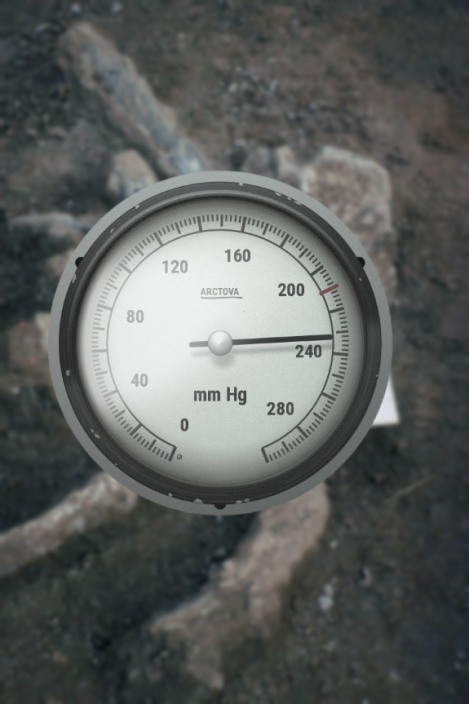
232 mmHg
